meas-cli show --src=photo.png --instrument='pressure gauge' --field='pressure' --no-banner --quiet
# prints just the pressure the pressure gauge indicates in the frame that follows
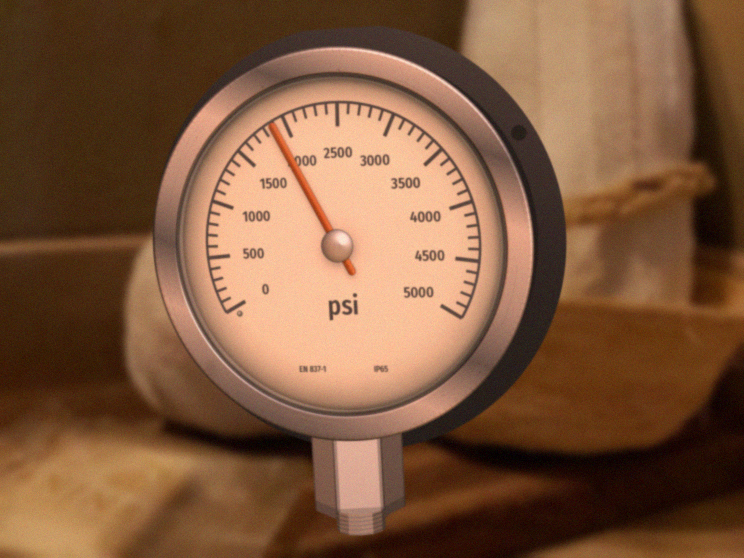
1900 psi
